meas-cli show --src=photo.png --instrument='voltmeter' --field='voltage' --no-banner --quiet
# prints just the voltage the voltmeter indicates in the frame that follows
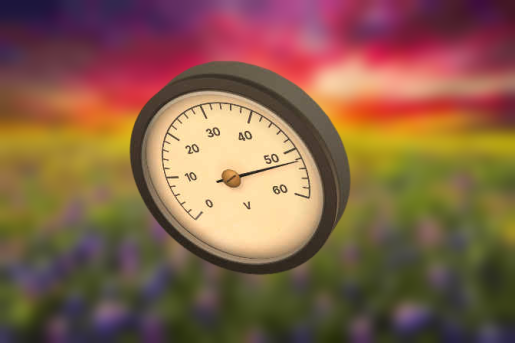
52 V
